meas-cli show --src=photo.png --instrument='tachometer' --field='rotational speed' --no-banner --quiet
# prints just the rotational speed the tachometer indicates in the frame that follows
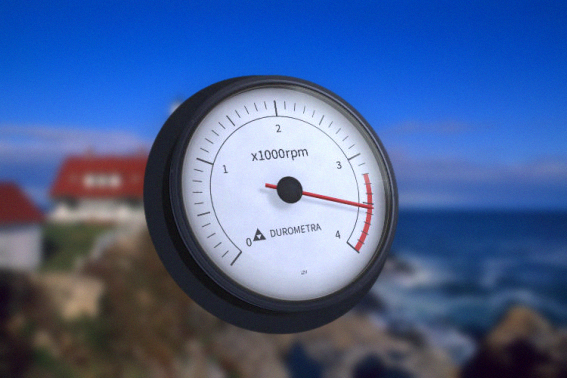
3550 rpm
